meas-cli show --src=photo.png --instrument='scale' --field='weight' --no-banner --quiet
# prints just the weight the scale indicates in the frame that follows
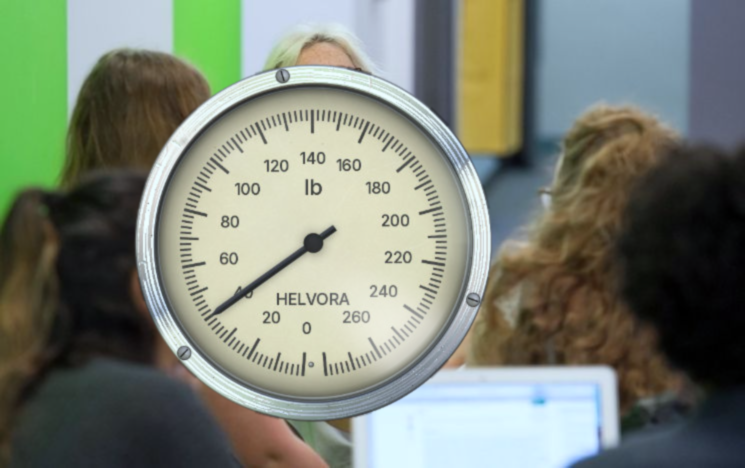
40 lb
